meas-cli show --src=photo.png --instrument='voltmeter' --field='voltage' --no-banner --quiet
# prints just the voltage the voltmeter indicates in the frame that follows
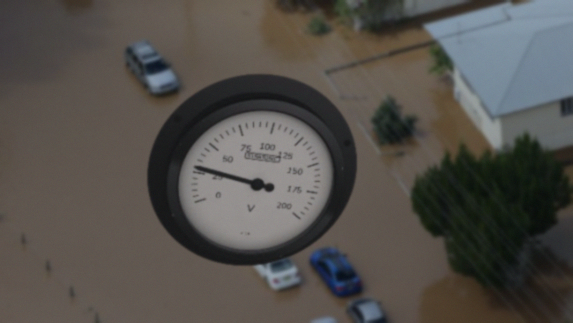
30 V
